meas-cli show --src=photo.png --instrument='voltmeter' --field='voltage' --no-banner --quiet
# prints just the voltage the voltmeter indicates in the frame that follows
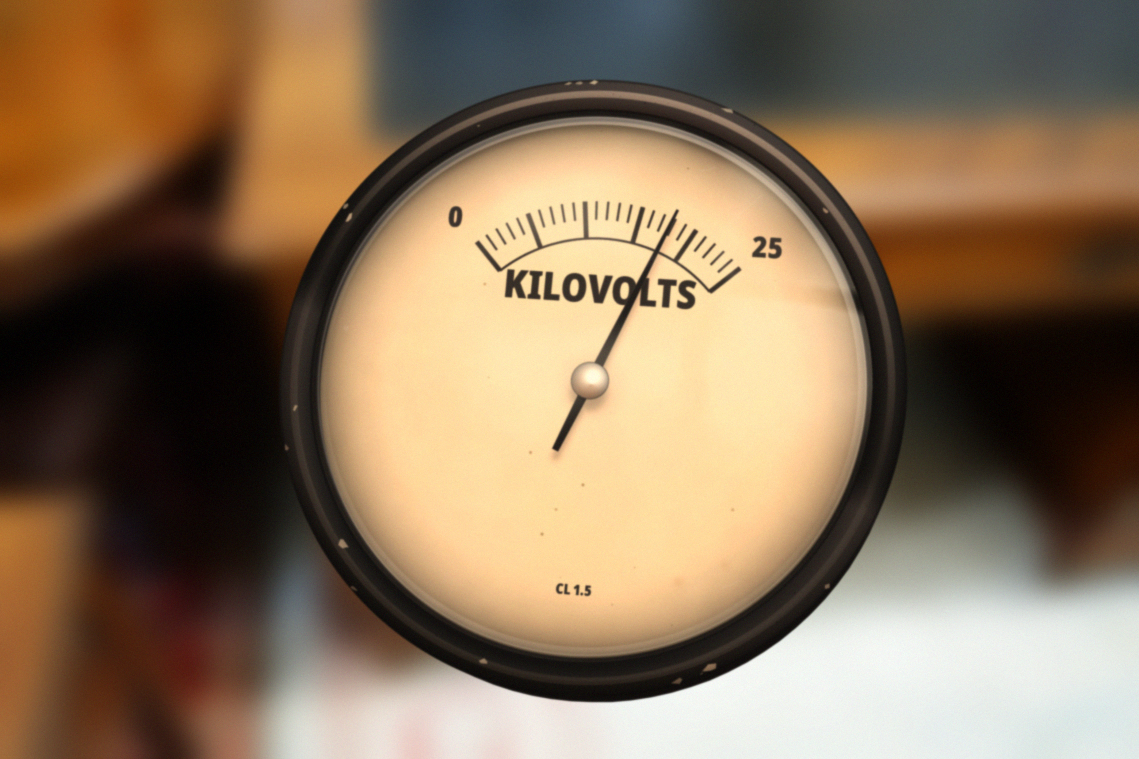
18 kV
